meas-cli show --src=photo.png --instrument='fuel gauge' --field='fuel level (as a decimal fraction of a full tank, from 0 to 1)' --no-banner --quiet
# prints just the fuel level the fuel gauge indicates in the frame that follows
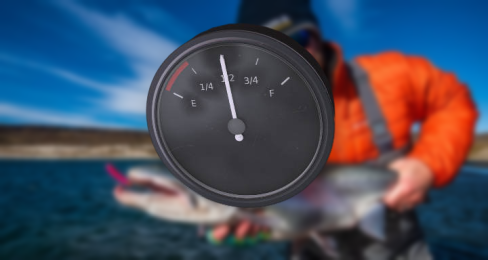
0.5
